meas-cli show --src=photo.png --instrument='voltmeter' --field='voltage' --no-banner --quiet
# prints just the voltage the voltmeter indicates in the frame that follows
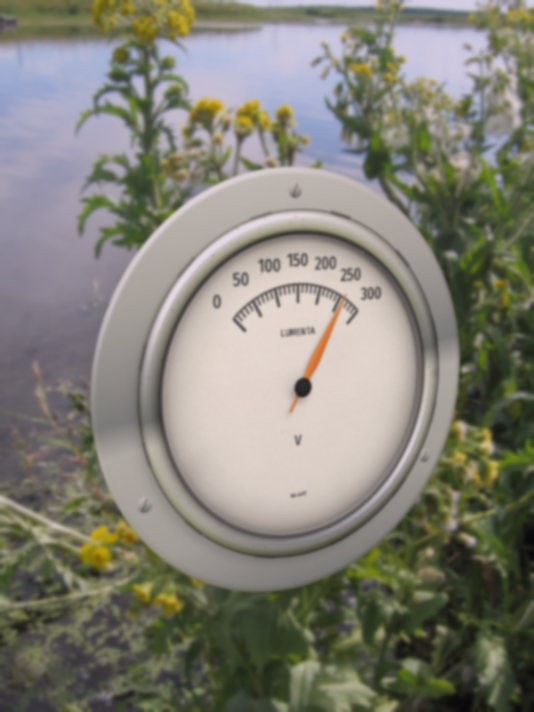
250 V
